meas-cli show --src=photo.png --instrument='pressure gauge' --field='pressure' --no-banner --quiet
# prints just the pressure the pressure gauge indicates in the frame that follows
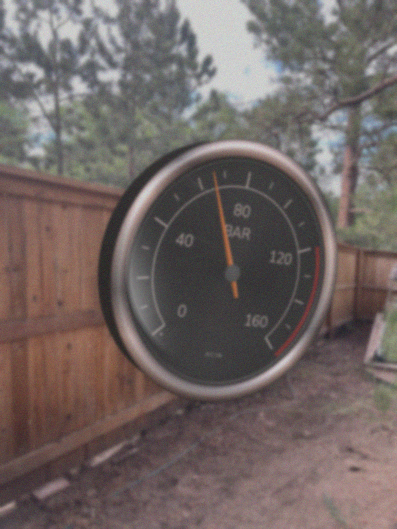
65 bar
